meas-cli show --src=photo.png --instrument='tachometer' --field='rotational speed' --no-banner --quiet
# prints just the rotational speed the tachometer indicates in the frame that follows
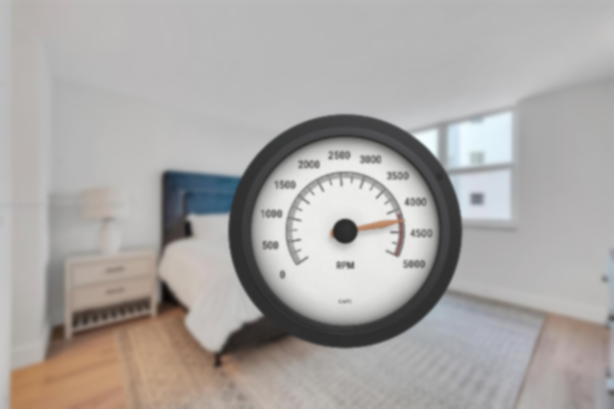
4250 rpm
